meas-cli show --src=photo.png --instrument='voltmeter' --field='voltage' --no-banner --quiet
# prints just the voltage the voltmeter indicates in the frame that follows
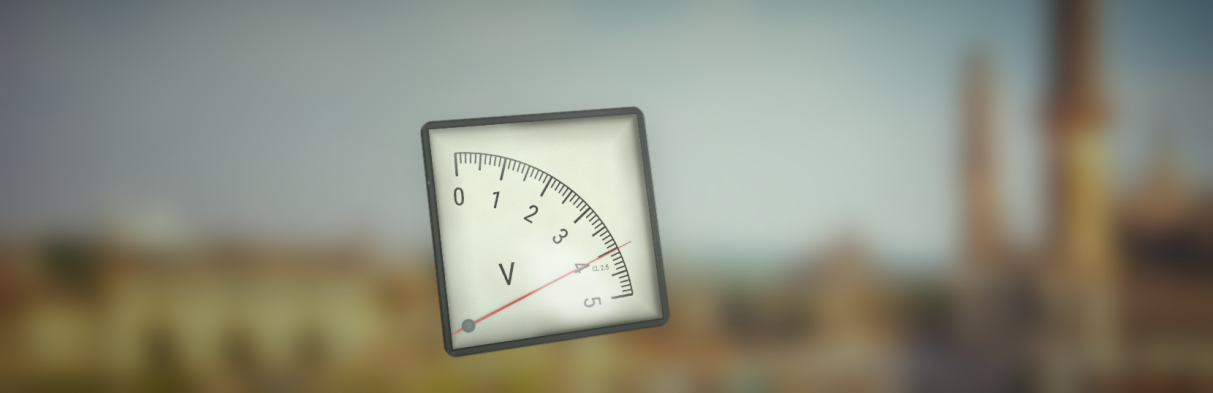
4 V
